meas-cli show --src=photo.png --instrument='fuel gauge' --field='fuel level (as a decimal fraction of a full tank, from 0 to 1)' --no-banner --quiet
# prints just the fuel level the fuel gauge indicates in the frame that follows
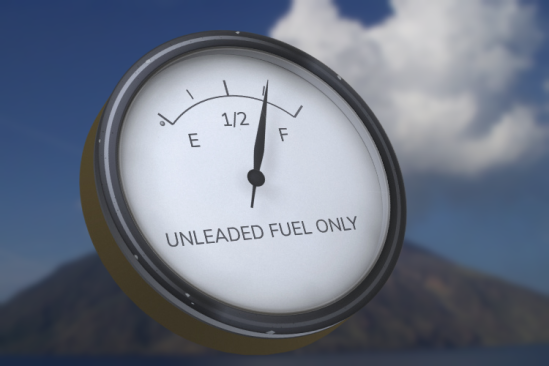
0.75
